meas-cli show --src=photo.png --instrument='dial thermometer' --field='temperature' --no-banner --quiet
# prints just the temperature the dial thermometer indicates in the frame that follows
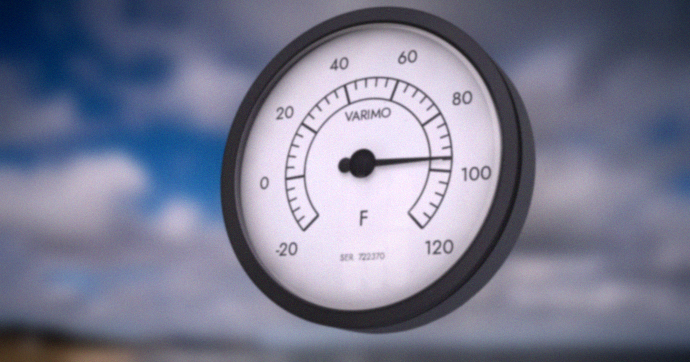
96 °F
